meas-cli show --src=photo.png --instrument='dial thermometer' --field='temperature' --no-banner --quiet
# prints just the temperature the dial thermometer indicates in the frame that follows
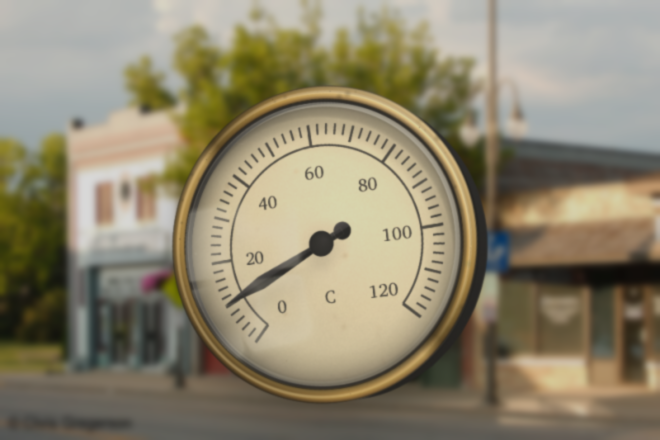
10 °C
